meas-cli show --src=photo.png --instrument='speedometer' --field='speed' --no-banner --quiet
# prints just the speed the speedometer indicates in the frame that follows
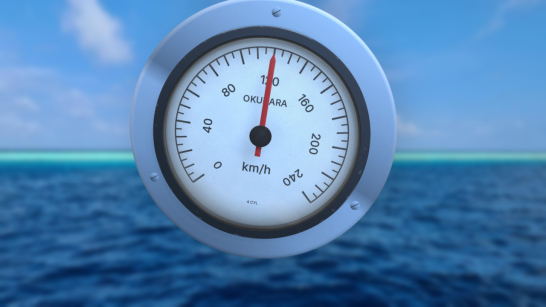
120 km/h
